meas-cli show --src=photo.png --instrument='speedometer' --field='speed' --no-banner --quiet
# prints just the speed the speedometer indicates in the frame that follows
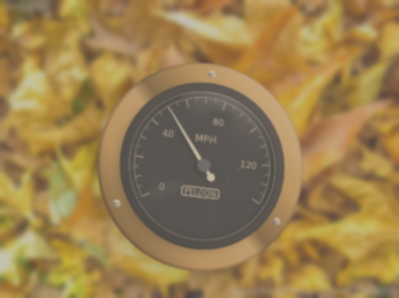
50 mph
